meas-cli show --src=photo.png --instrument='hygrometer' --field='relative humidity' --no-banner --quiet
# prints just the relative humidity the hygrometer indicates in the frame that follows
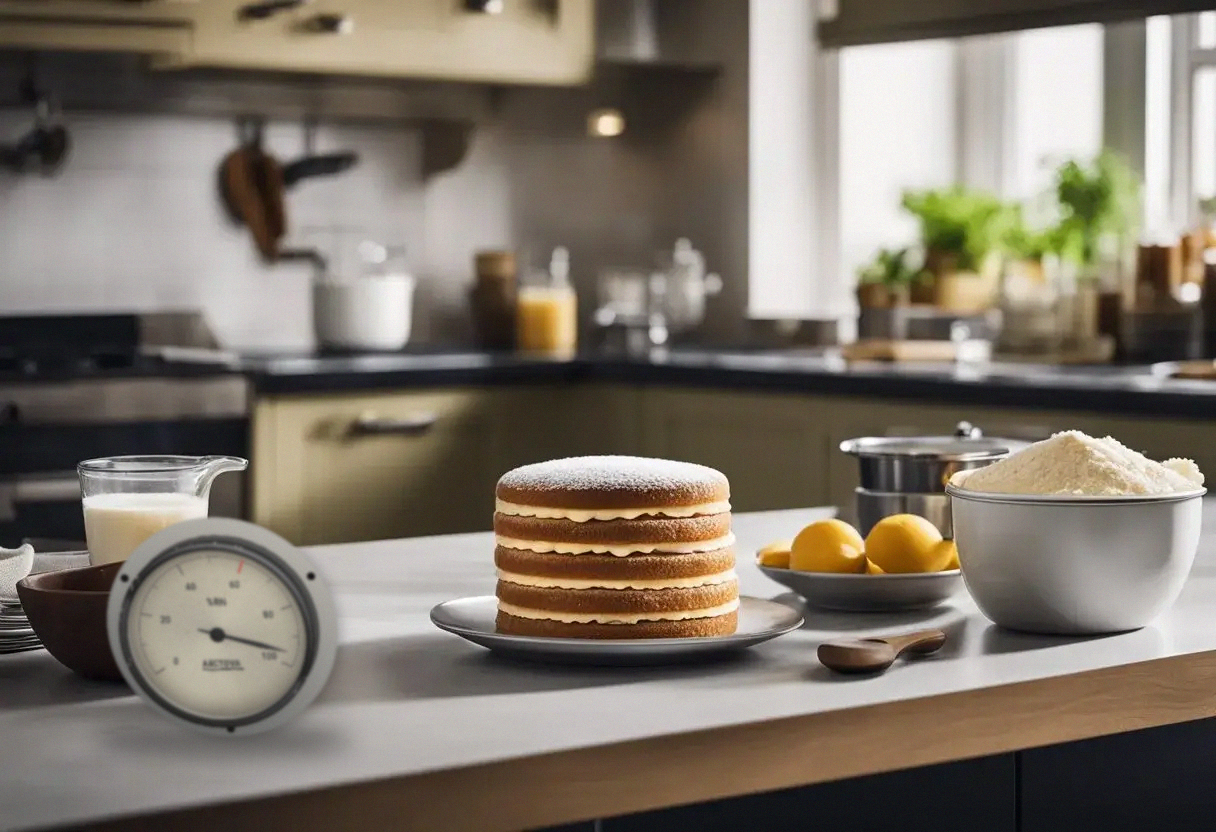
95 %
